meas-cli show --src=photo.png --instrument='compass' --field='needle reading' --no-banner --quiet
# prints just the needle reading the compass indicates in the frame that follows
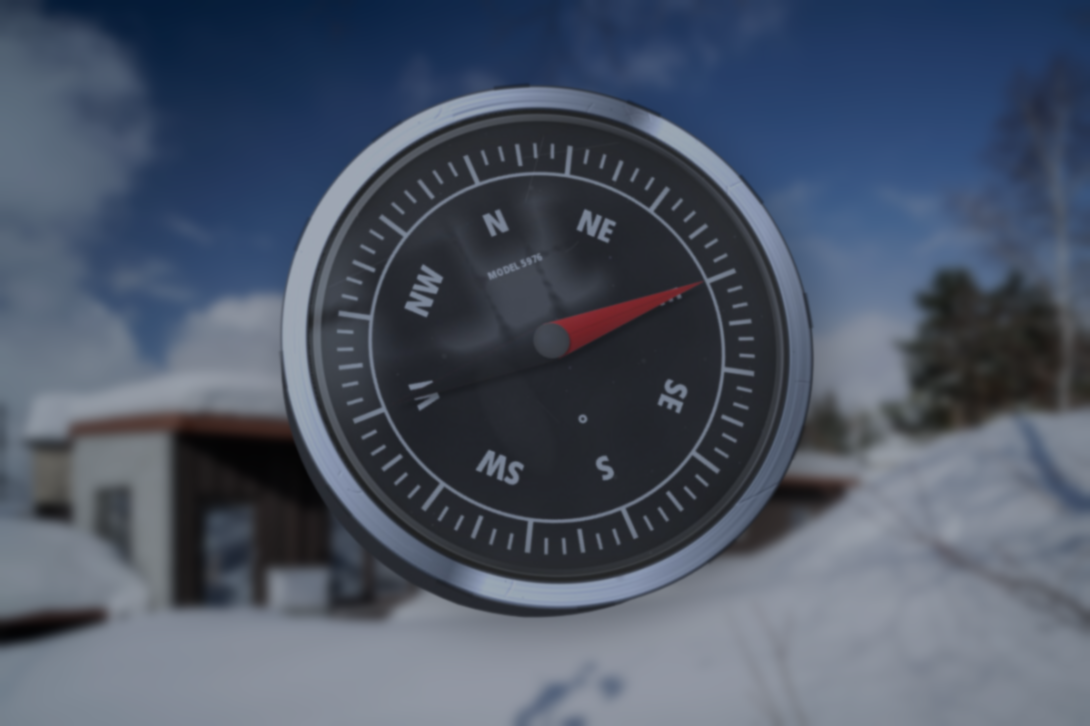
90 °
